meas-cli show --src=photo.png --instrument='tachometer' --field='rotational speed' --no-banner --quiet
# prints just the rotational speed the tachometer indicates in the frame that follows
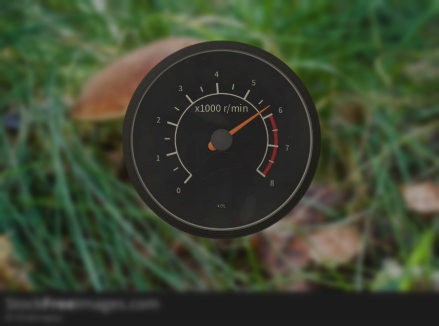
5750 rpm
